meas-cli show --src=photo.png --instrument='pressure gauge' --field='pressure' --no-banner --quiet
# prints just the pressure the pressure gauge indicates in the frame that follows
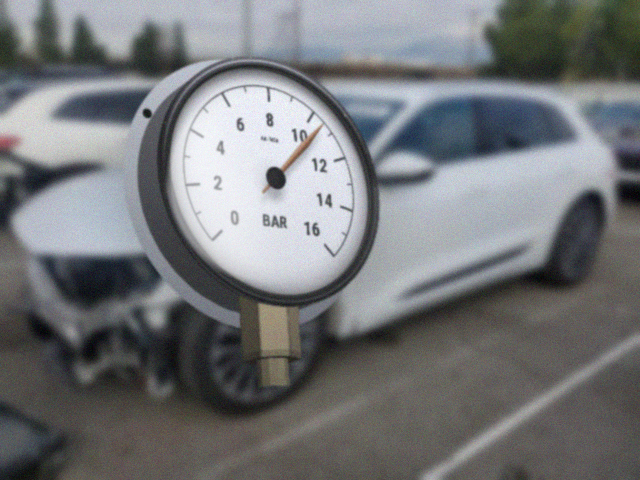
10.5 bar
